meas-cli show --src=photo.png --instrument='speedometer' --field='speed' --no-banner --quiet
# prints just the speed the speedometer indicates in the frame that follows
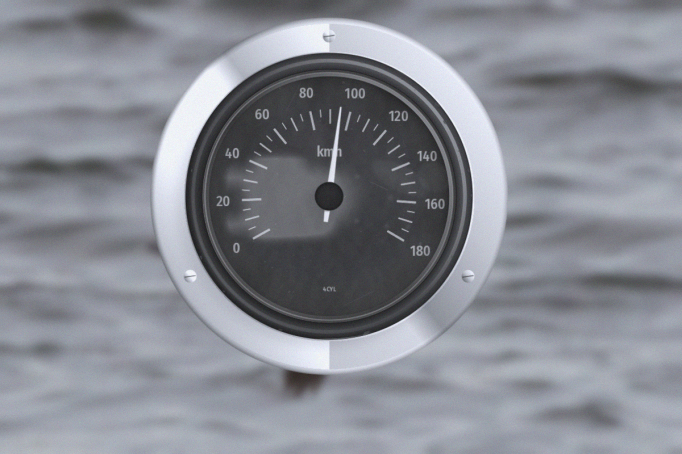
95 km/h
